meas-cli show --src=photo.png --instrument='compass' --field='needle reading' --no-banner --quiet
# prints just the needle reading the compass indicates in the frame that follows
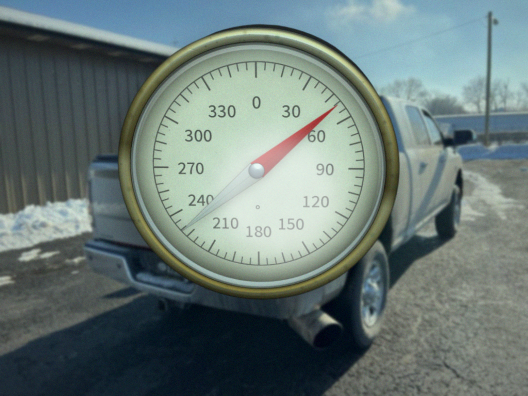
50 °
